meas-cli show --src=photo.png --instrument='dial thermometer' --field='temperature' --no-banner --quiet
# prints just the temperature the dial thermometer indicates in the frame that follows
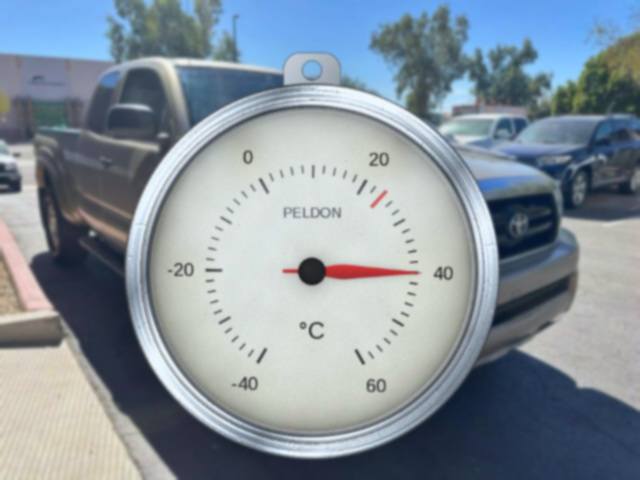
40 °C
